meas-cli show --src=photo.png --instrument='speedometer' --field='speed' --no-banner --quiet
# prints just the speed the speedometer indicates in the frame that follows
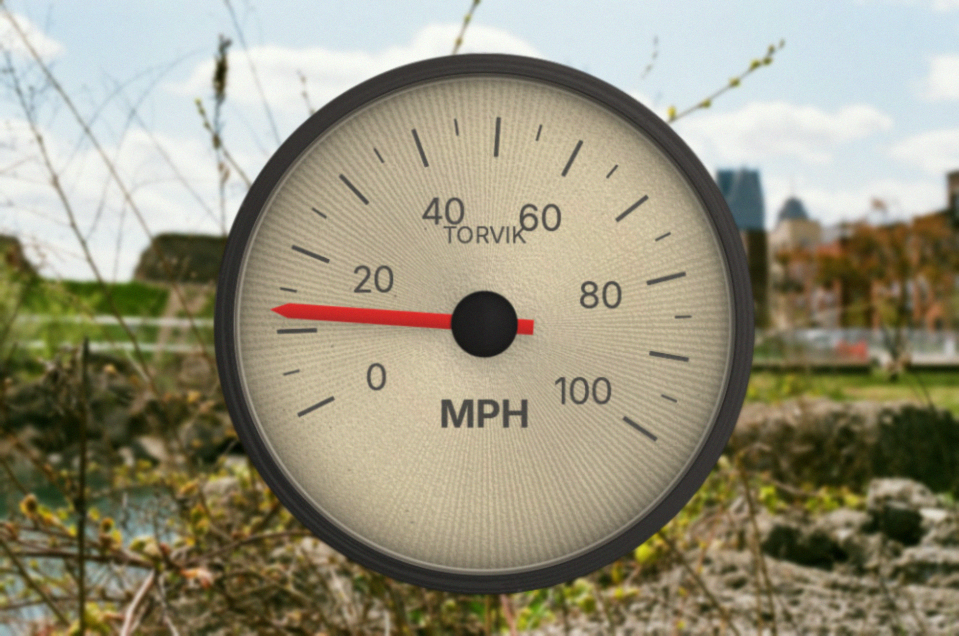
12.5 mph
